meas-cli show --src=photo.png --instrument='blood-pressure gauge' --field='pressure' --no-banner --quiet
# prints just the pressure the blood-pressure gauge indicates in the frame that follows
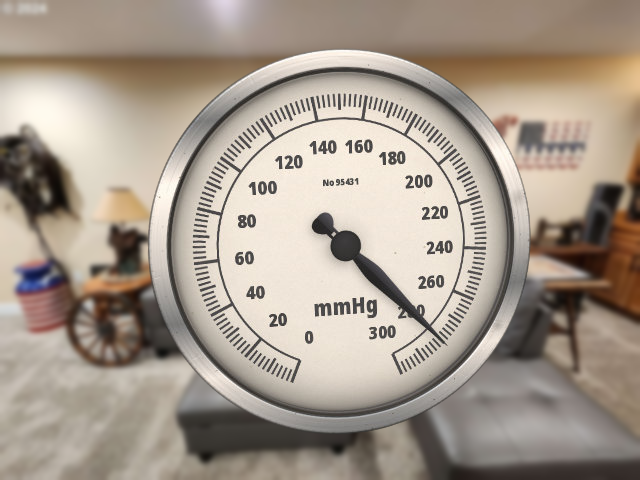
280 mmHg
